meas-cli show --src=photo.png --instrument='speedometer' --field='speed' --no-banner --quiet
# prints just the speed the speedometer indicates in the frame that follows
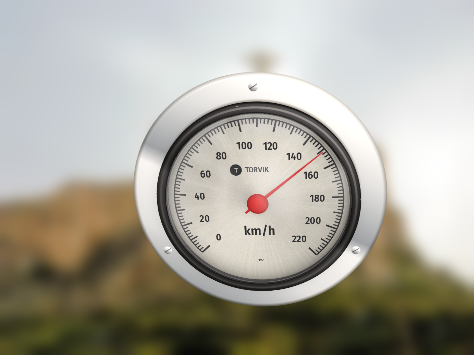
150 km/h
